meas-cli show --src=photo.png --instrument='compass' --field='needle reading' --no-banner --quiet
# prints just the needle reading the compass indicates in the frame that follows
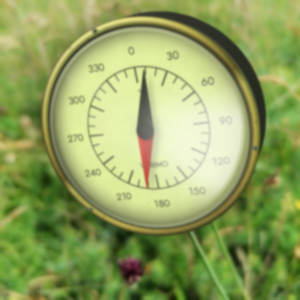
190 °
